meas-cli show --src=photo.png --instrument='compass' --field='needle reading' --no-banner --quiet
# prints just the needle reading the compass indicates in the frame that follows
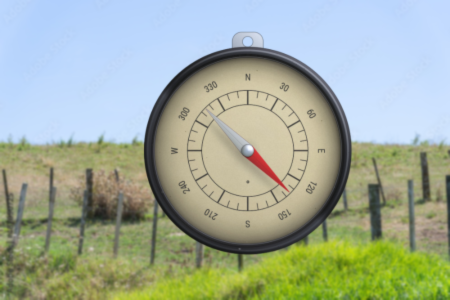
135 °
